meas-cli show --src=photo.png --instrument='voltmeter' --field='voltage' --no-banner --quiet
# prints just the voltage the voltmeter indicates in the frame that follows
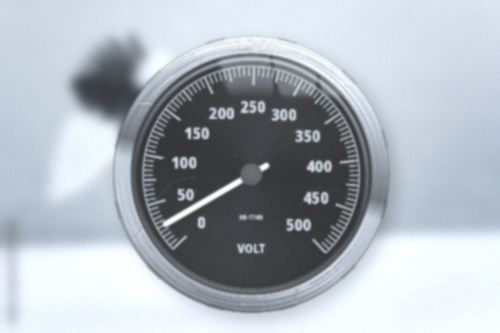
25 V
